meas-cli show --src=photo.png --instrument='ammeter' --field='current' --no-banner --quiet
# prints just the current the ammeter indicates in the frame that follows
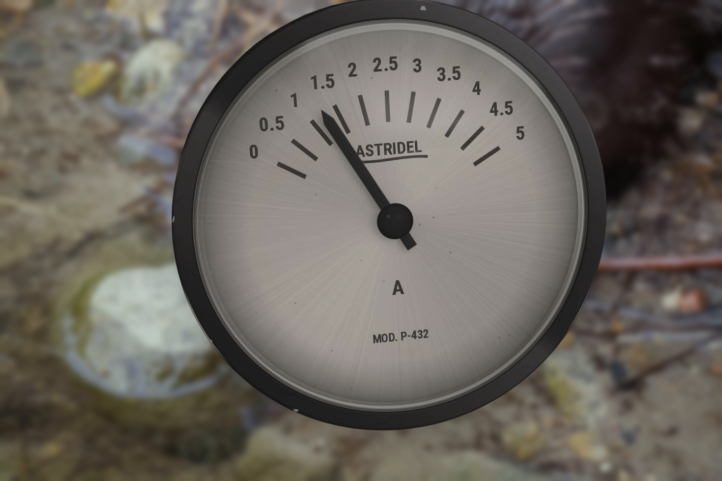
1.25 A
